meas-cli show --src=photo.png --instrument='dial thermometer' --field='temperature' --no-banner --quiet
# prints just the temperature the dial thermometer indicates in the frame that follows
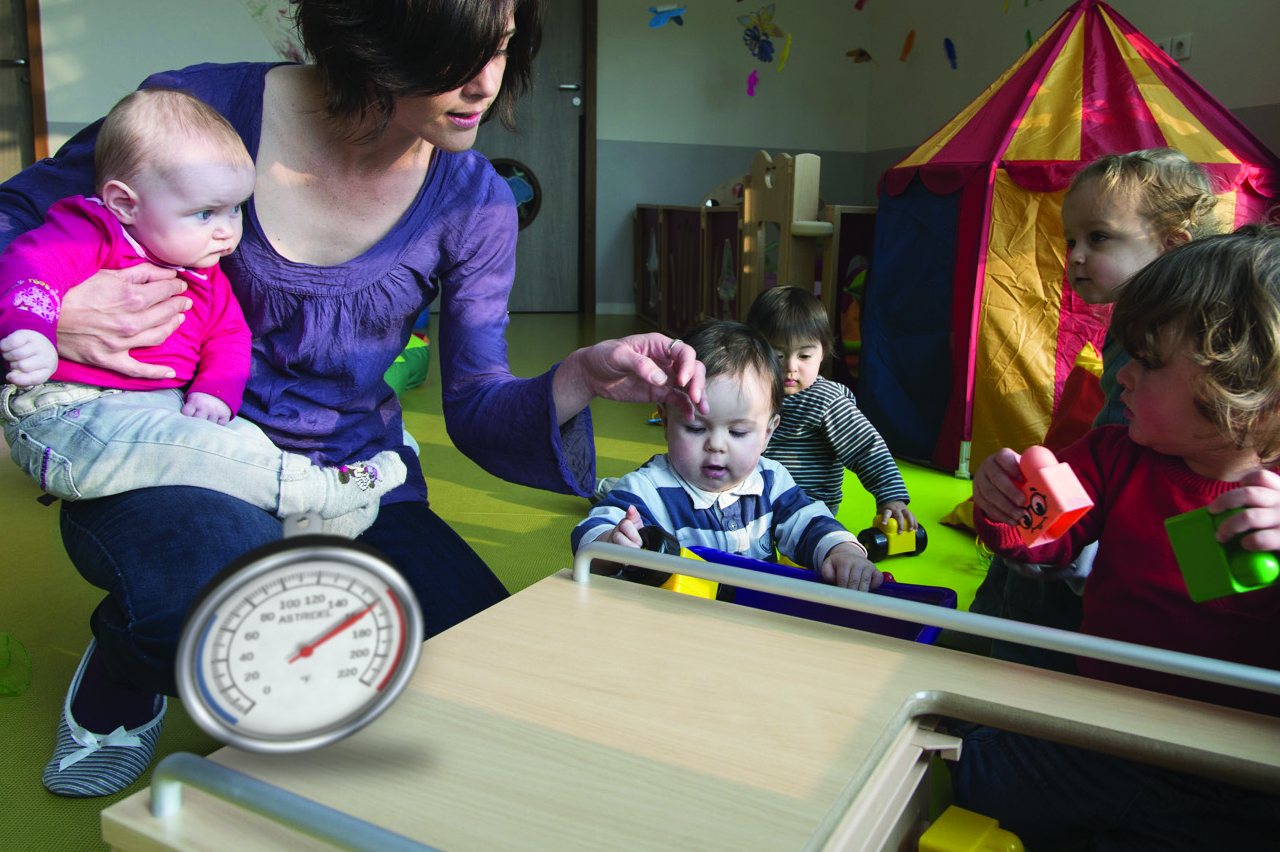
160 °F
